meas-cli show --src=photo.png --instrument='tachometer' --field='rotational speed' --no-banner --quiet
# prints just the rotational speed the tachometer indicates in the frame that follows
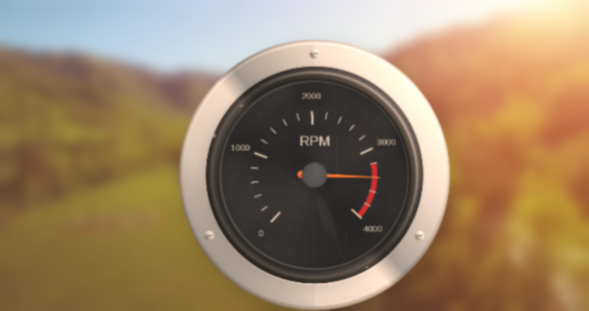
3400 rpm
